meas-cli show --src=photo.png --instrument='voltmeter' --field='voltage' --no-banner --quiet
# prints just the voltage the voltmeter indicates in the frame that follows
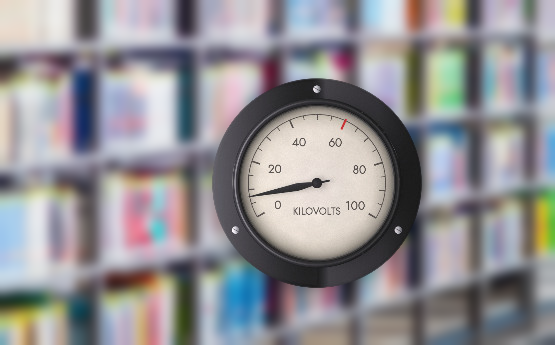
7.5 kV
